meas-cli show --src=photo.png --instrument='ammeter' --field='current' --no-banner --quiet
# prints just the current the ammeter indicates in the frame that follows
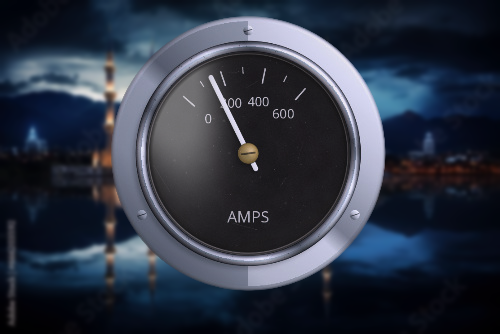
150 A
